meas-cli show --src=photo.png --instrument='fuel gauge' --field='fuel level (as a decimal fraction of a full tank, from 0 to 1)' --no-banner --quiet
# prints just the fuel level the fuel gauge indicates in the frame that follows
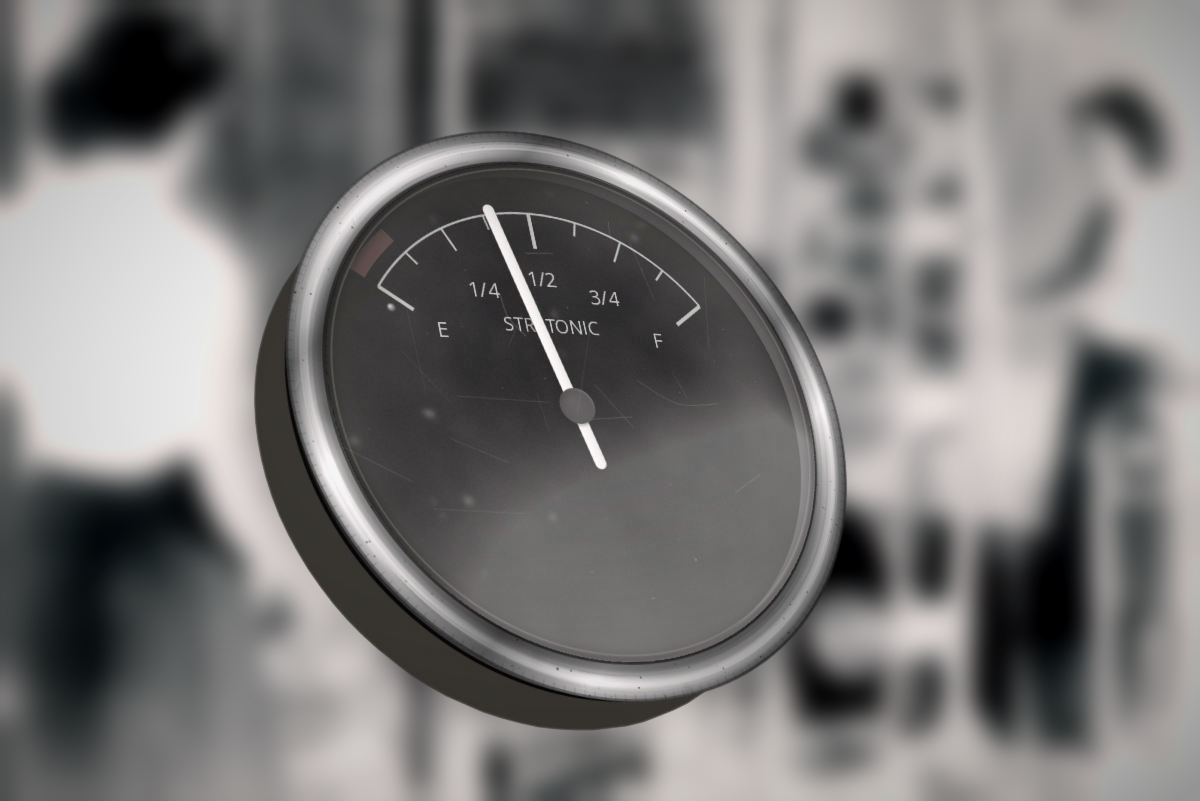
0.375
